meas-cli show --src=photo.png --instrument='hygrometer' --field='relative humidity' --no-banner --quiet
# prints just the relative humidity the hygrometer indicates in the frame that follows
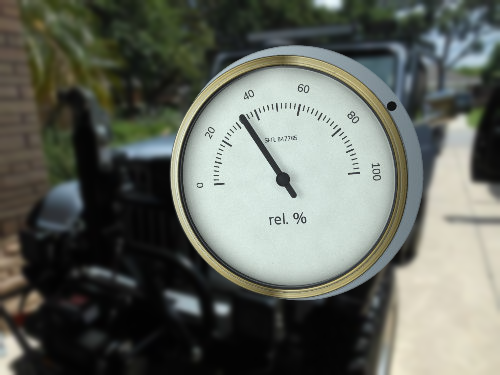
34 %
